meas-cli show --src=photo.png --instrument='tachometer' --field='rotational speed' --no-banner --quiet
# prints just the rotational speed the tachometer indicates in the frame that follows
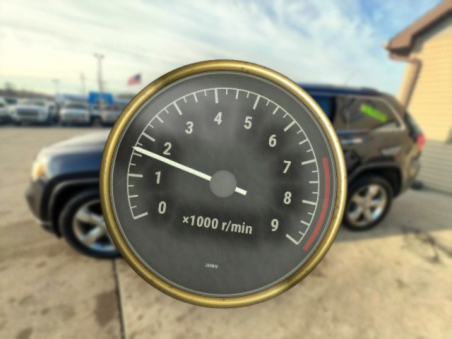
1625 rpm
